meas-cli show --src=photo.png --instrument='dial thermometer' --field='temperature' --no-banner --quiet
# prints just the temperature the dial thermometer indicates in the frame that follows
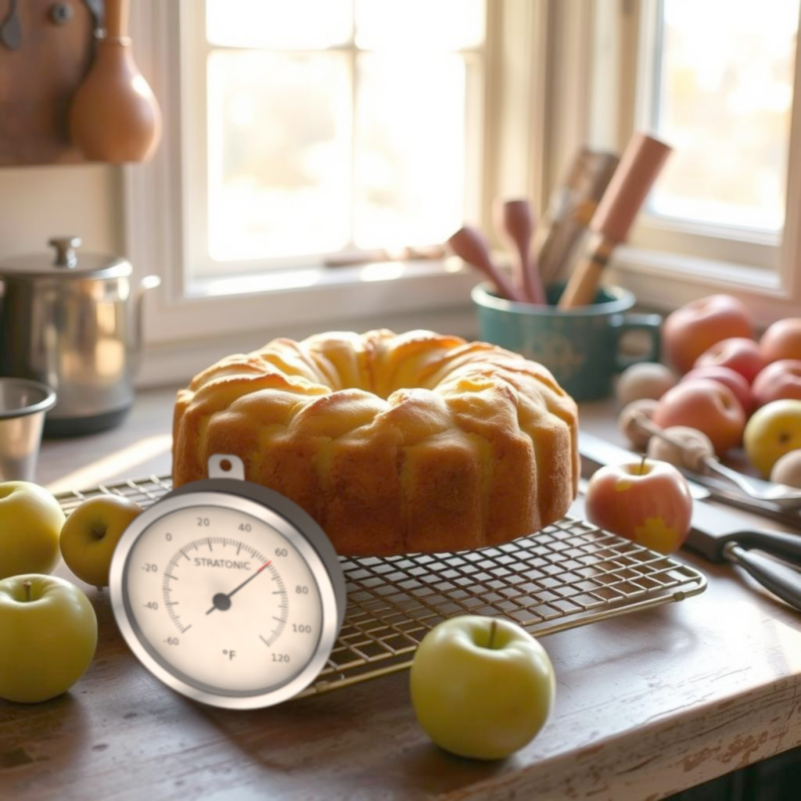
60 °F
